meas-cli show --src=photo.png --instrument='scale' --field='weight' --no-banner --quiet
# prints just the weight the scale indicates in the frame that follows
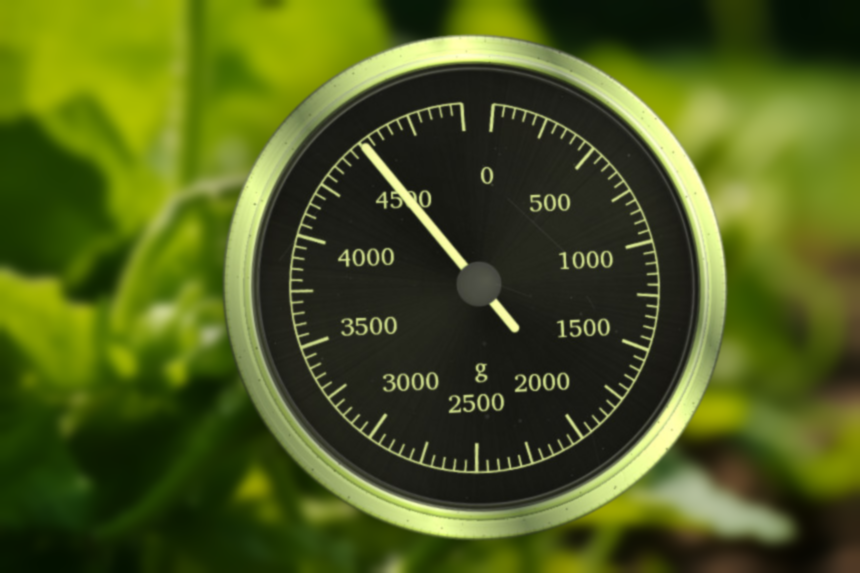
4500 g
